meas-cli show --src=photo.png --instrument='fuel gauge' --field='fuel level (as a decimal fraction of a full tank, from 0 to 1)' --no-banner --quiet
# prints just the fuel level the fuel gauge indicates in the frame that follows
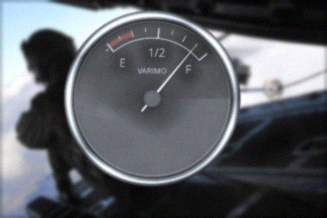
0.875
